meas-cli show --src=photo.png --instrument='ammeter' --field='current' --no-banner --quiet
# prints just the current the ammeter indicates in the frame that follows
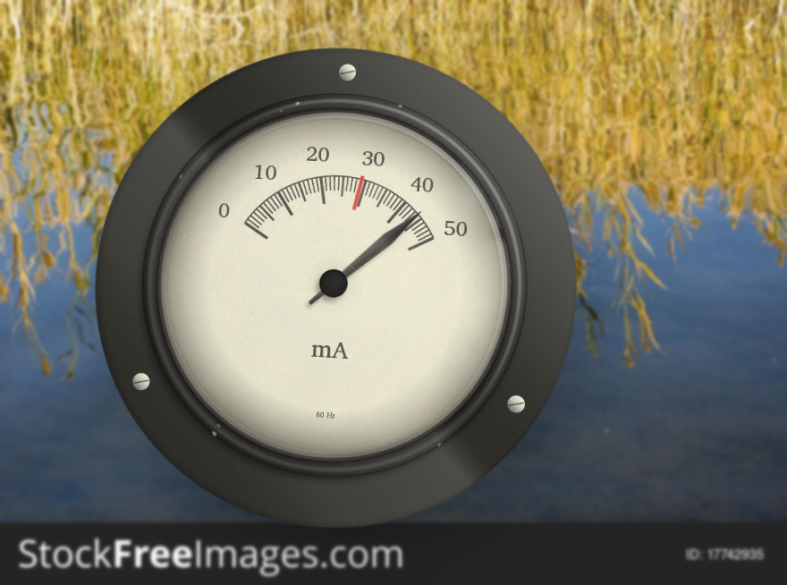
44 mA
